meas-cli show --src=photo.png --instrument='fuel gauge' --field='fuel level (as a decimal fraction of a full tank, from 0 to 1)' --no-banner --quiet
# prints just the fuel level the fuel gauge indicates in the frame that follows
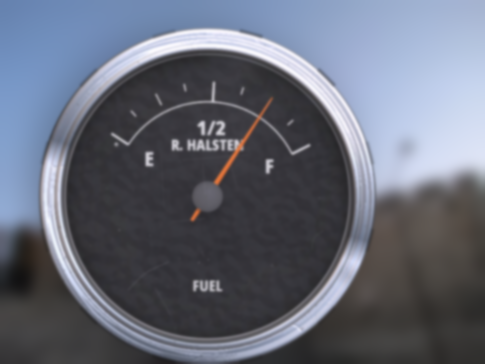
0.75
